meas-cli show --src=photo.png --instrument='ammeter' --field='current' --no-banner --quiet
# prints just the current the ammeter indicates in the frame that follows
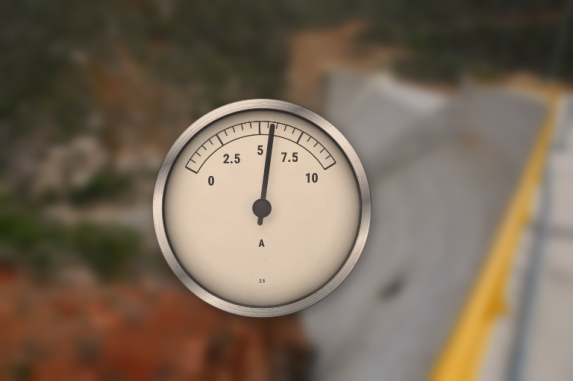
5.75 A
